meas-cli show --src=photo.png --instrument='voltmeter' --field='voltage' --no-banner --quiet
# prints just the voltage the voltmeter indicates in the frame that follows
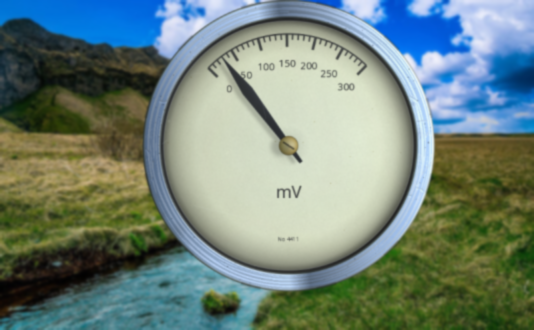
30 mV
